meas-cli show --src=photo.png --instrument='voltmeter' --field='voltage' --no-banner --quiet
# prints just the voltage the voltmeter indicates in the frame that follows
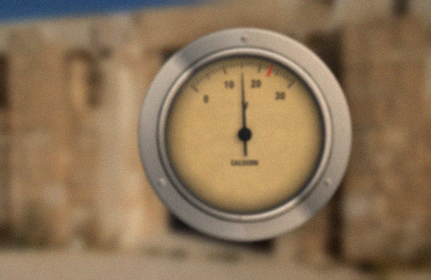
15 V
